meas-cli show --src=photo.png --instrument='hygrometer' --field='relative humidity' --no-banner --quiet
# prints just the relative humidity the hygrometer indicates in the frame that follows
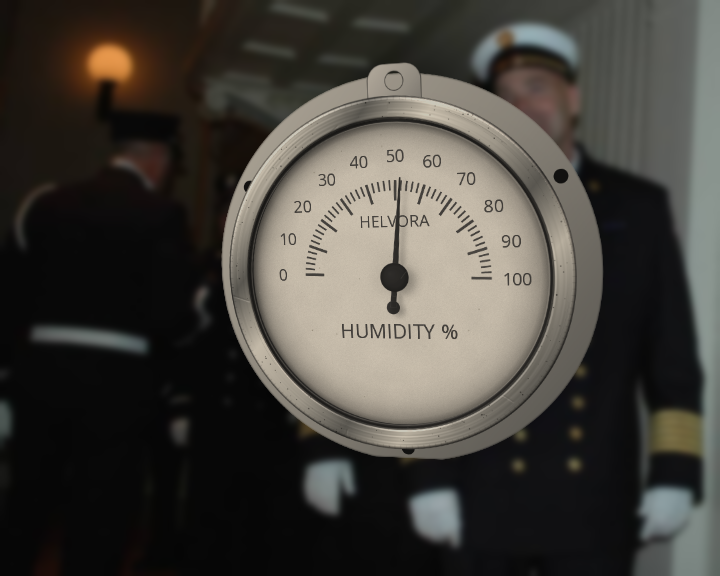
52 %
